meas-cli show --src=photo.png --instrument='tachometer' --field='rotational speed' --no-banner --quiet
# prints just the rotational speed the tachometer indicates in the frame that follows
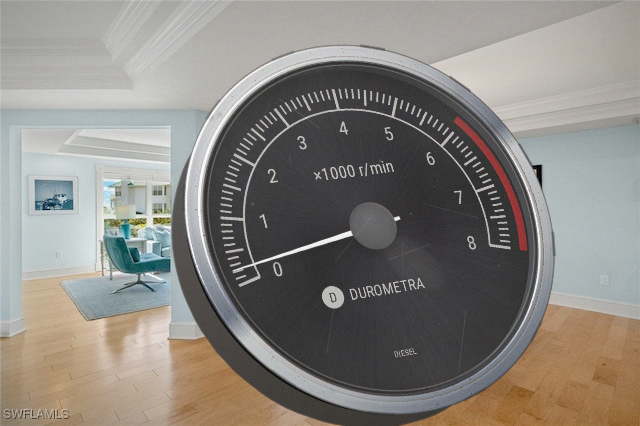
200 rpm
